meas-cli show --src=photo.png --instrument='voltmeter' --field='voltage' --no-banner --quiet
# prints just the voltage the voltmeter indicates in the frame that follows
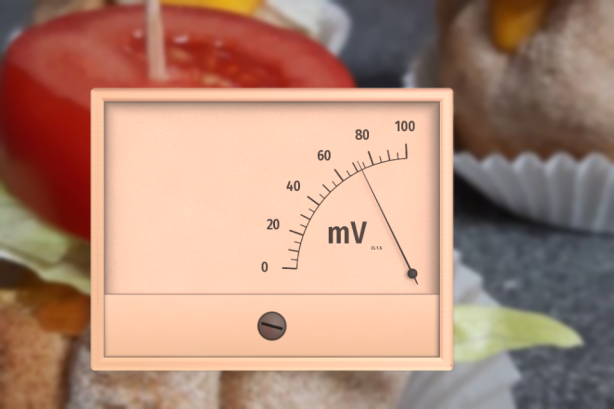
72.5 mV
